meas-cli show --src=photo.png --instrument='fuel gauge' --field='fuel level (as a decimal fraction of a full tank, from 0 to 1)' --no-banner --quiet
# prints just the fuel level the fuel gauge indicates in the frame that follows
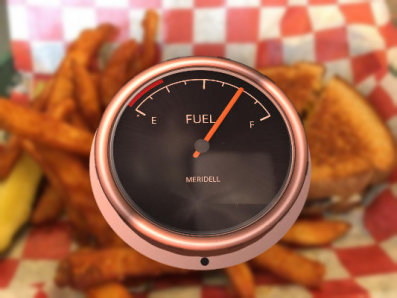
0.75
